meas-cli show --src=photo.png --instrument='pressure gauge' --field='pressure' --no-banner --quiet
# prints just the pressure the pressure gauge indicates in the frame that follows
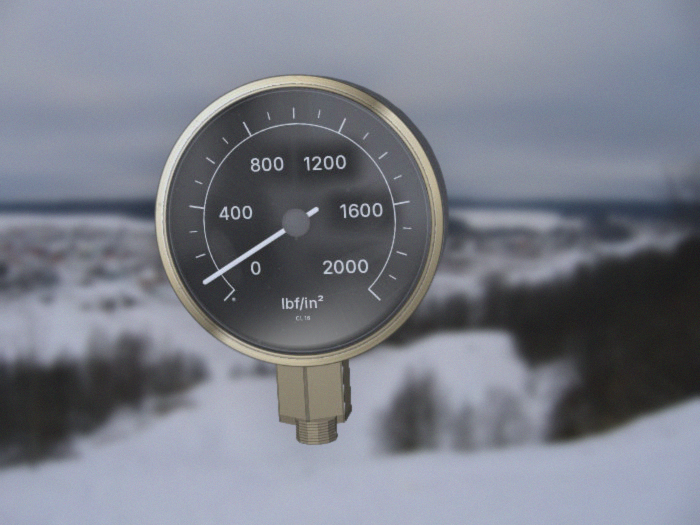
100 psi
